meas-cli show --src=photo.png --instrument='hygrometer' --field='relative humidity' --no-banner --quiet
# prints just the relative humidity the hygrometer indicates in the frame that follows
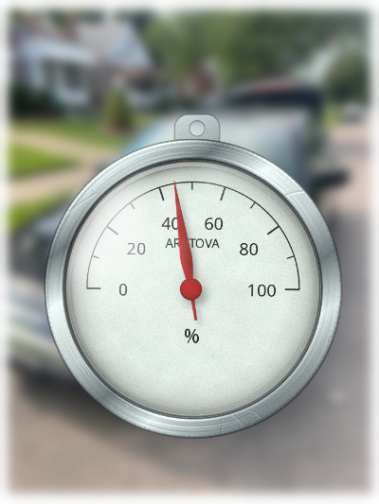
45 %
